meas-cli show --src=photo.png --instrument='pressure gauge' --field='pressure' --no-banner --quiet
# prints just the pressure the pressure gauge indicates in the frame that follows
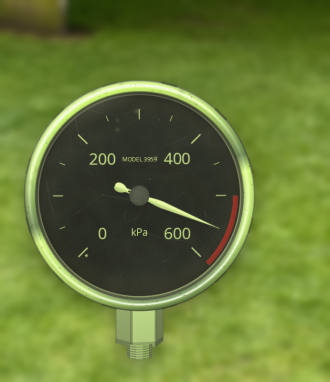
550 kPa
